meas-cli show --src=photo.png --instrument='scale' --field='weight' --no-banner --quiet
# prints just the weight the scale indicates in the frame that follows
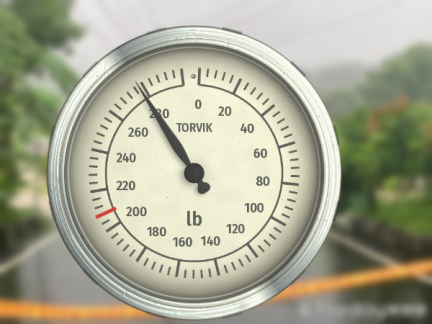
278 lb
